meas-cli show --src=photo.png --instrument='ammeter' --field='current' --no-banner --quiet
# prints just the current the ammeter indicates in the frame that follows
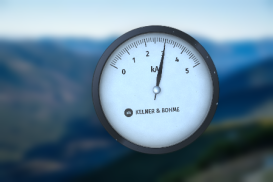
3 kA
